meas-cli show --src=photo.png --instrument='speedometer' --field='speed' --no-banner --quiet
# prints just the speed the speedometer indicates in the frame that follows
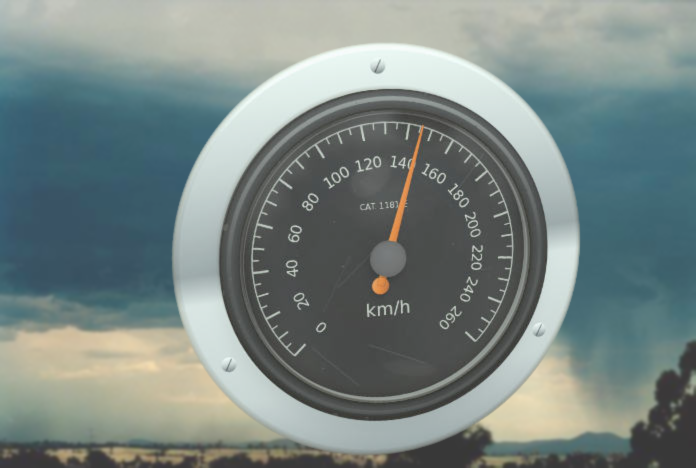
145 km/h
